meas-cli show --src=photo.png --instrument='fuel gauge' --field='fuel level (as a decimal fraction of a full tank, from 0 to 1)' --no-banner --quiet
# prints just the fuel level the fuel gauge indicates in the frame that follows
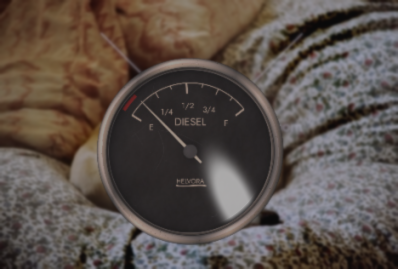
0.125
